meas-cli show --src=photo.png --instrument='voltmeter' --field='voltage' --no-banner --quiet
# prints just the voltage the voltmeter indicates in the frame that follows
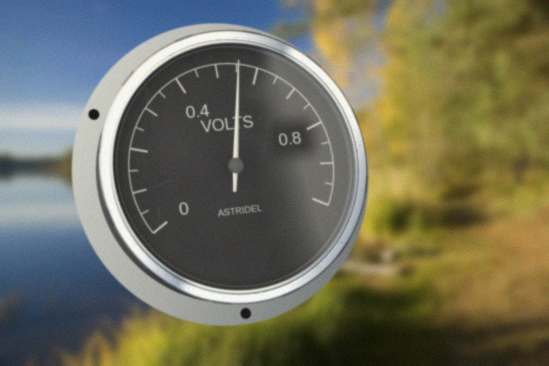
0.55 V
